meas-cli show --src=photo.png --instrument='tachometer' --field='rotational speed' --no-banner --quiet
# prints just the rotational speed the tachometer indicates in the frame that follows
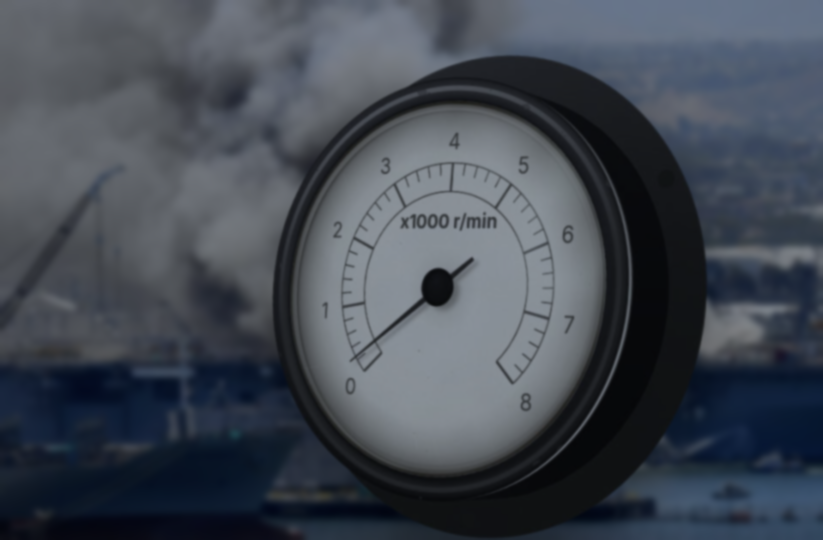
200 rpm
